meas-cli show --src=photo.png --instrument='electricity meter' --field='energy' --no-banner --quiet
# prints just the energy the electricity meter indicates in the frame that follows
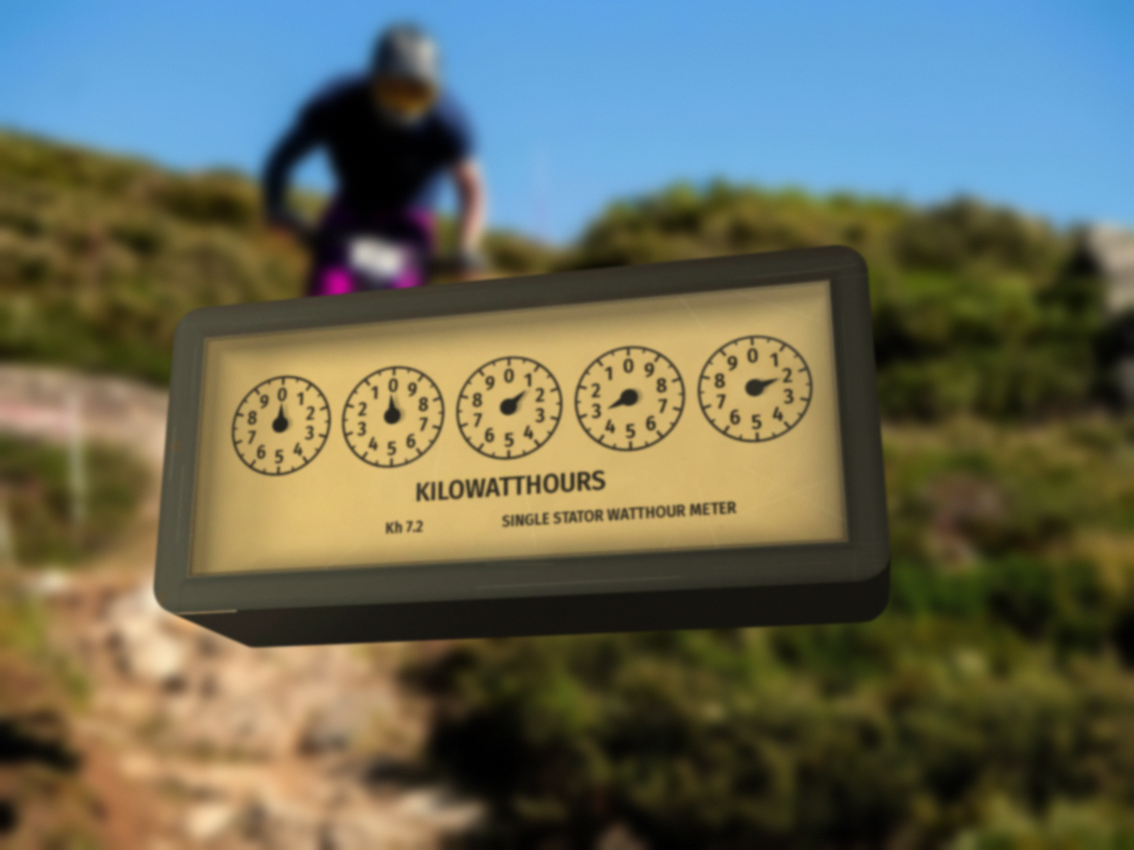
132 kWh
